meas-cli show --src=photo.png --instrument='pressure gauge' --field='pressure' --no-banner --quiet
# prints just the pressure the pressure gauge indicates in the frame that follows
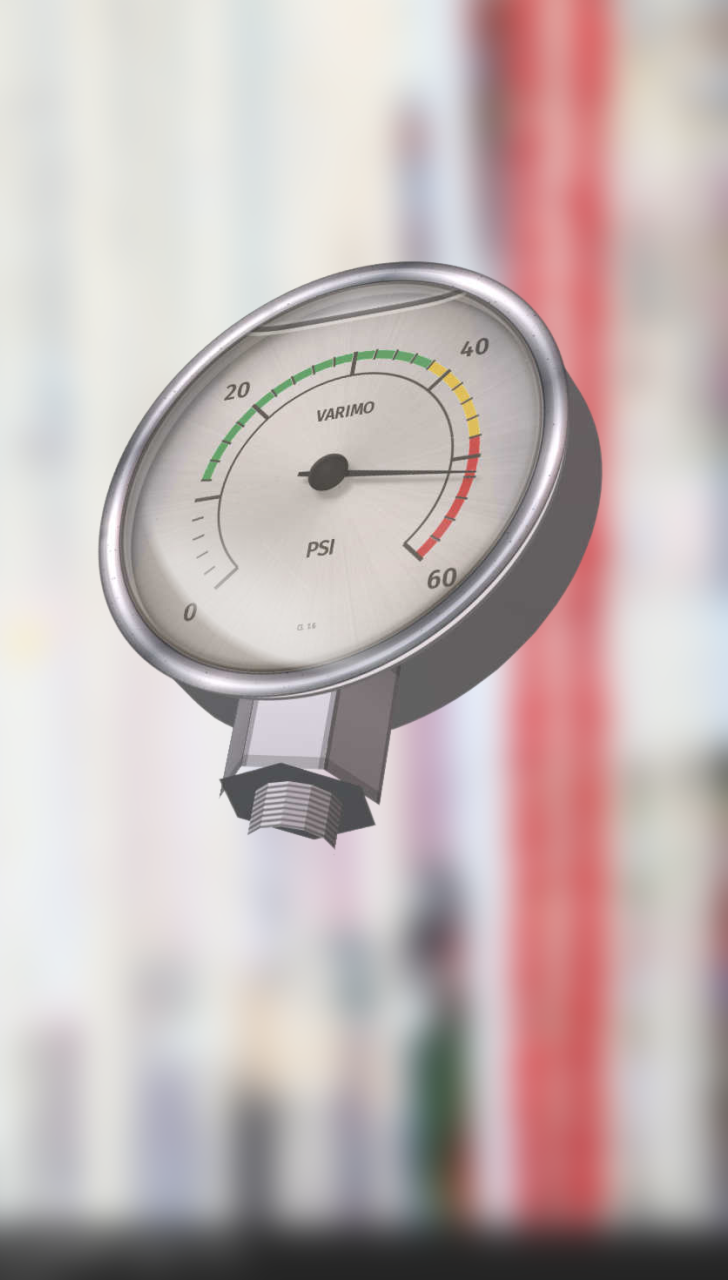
52 psi
